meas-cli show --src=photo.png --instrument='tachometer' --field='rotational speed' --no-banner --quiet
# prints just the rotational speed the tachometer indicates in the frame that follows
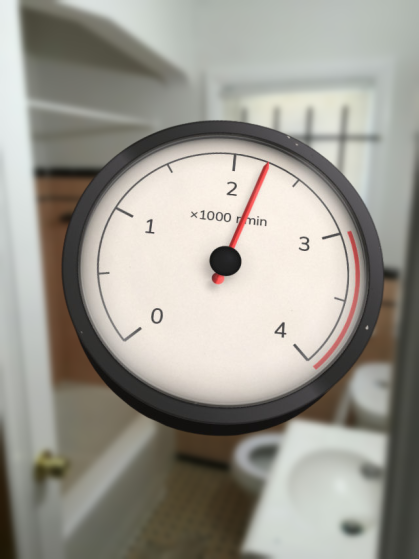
2250 rpm
